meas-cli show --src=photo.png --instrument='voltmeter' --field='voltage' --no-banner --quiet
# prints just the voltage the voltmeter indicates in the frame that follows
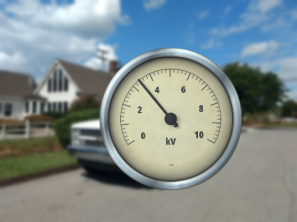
3.4 kV
